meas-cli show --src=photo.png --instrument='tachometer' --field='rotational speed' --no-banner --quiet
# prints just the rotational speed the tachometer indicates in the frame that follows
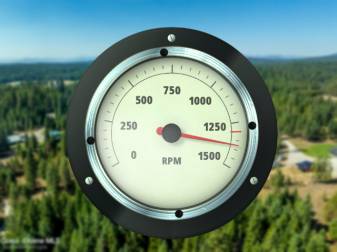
1375 rpm
